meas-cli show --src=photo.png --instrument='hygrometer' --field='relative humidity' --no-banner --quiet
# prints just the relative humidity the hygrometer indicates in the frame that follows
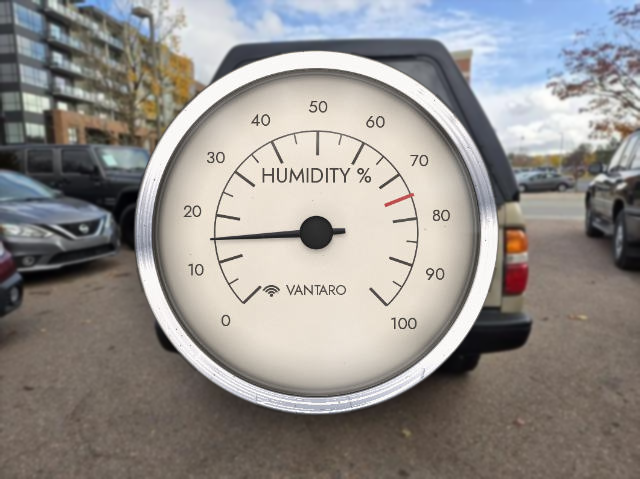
15 %
